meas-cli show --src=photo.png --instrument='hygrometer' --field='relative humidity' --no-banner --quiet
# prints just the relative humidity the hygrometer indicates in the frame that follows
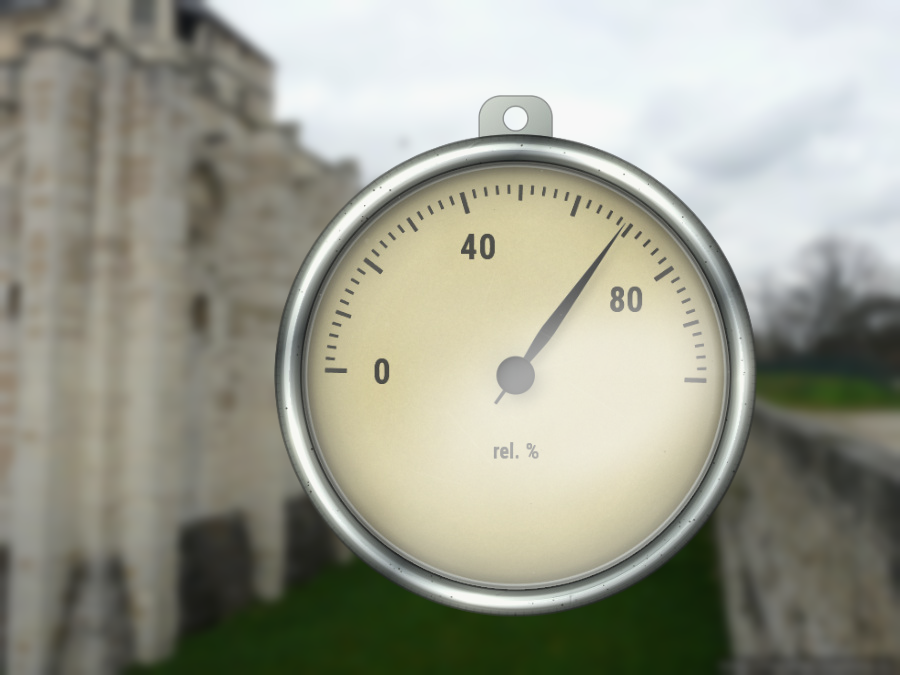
69 %
